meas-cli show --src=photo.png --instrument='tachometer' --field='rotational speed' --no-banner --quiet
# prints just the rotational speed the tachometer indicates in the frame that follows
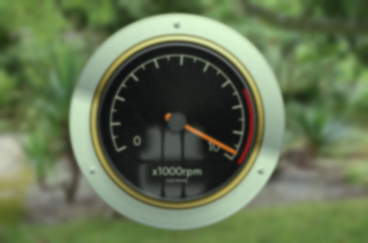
9750 rpm
